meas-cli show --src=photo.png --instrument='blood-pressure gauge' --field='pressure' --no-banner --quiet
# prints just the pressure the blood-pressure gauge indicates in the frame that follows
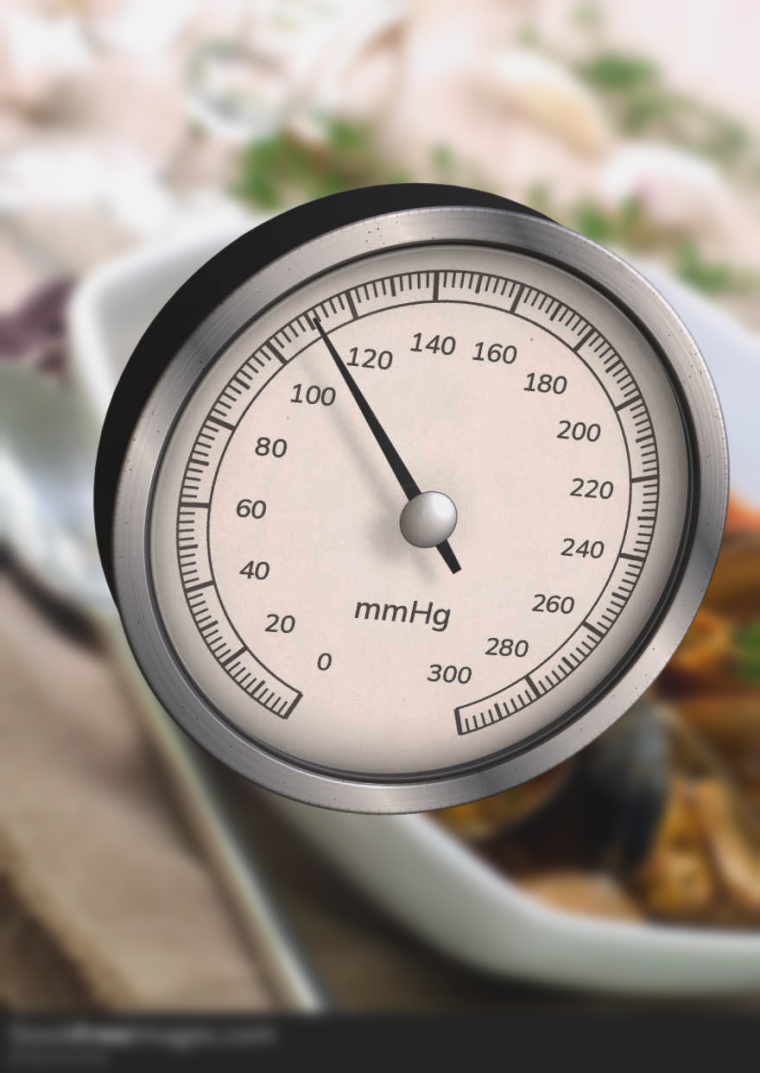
111 mmHg
